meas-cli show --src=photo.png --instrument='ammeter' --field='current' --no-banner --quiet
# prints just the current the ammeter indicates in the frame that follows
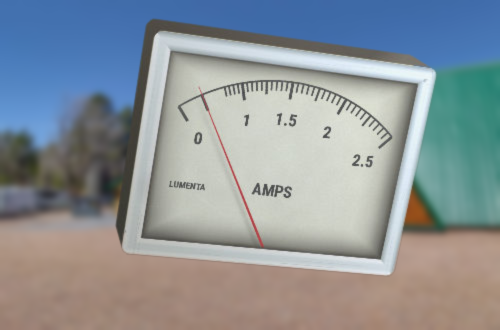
0.5 A
